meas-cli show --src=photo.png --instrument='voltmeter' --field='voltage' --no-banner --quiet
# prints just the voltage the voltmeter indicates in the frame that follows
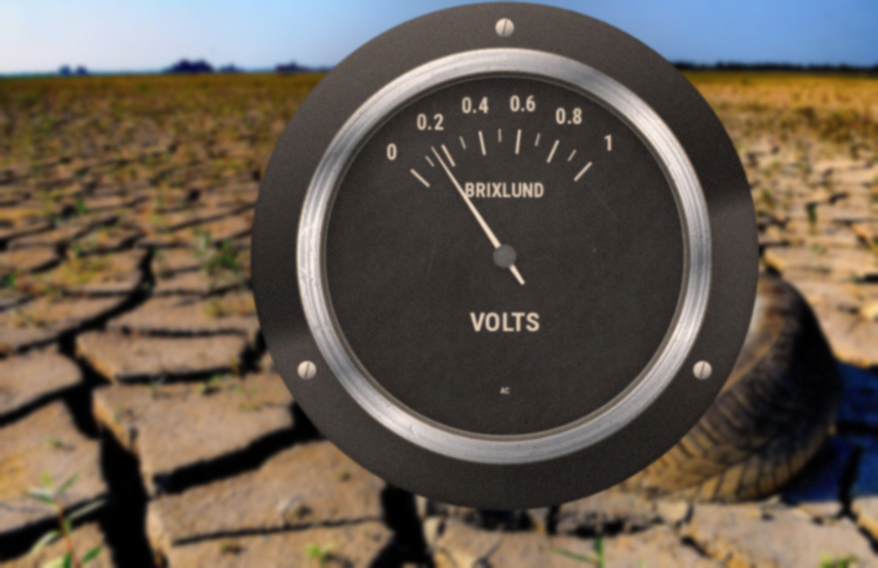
0.15 V
